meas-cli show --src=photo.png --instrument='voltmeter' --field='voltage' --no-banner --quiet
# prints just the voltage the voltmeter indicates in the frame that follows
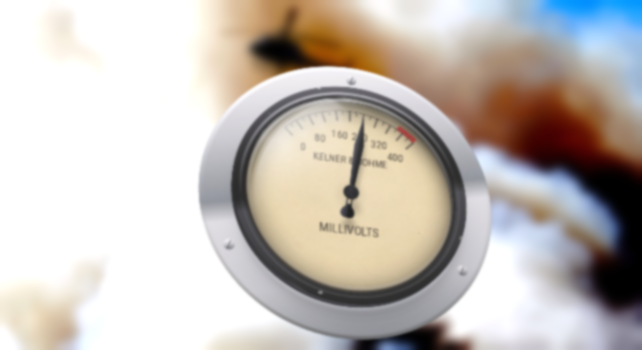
240 mV
